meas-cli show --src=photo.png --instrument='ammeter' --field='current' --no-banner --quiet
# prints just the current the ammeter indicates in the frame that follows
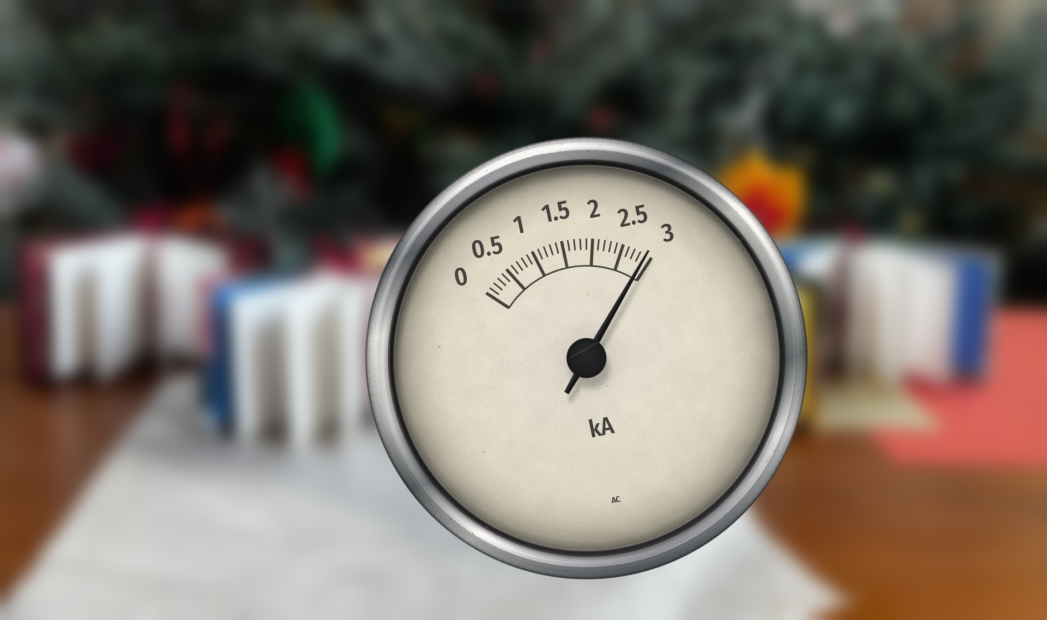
2.9 kA
